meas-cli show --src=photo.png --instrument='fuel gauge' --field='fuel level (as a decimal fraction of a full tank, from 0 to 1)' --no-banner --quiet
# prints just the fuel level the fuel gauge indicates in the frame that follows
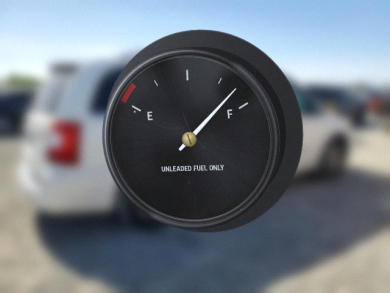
0.875
